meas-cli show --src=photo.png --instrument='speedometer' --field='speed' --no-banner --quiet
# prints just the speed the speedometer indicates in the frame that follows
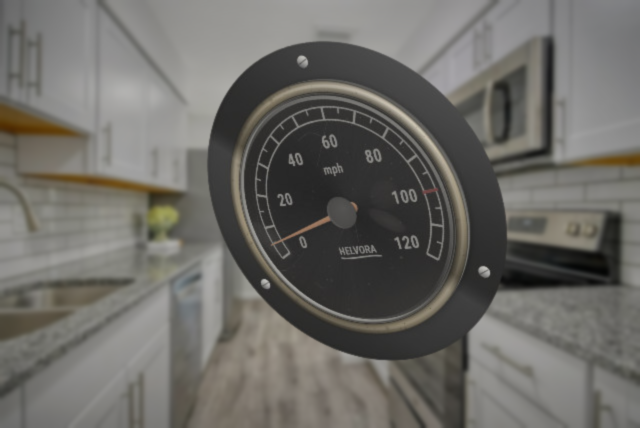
5 mph
